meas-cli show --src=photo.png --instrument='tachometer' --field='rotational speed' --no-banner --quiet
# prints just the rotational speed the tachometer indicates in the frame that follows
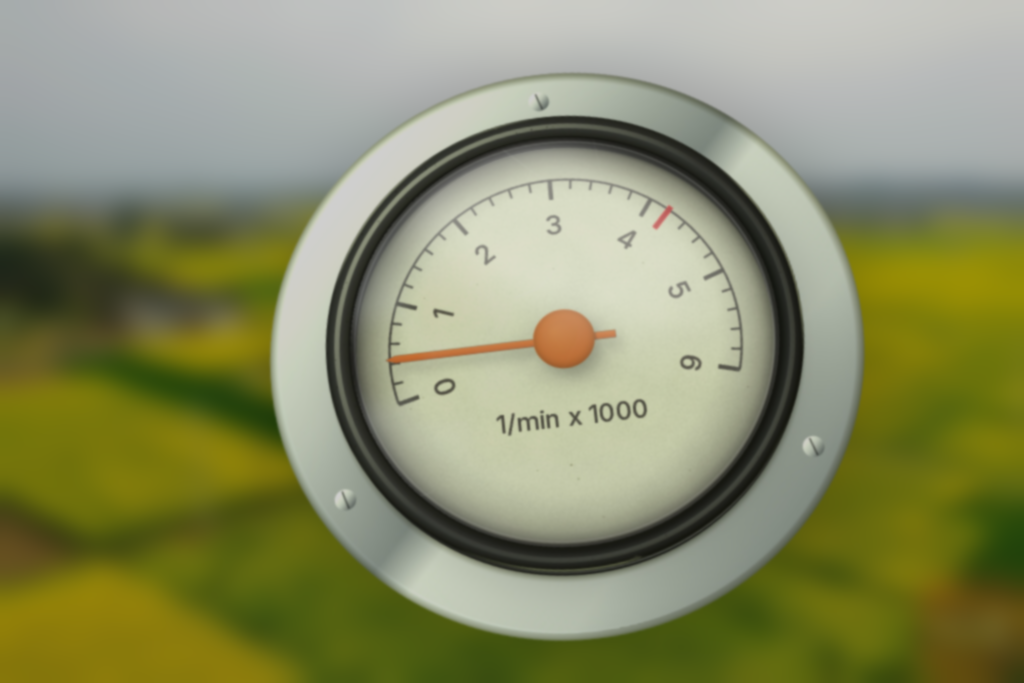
400 rpm
